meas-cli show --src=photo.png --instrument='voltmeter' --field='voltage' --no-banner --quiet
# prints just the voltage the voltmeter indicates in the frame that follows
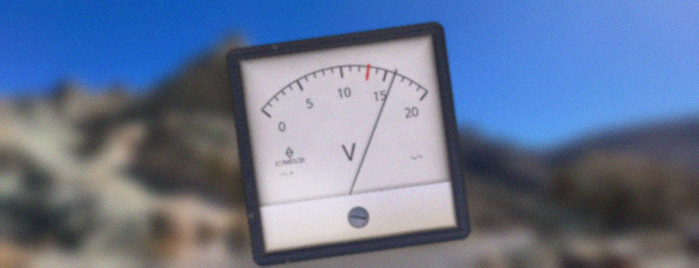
16 V
